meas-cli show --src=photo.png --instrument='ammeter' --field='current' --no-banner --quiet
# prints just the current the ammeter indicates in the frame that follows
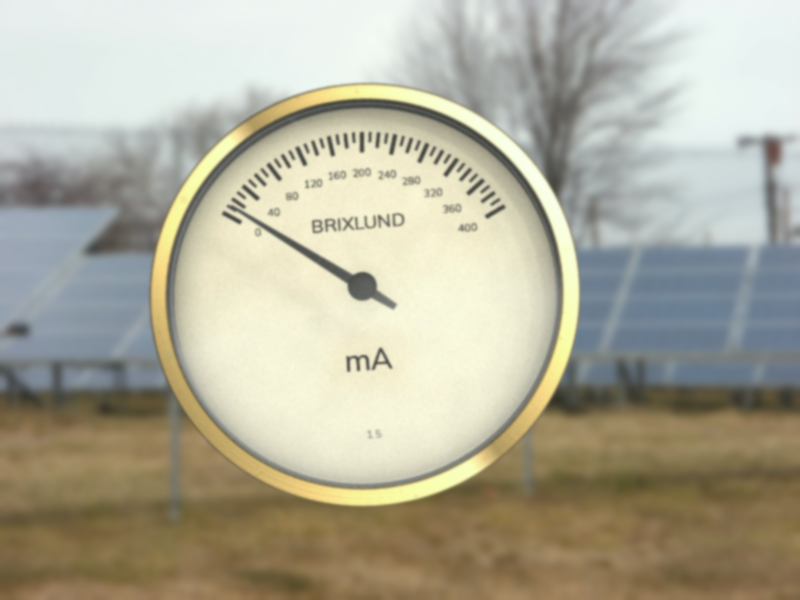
10 mA
